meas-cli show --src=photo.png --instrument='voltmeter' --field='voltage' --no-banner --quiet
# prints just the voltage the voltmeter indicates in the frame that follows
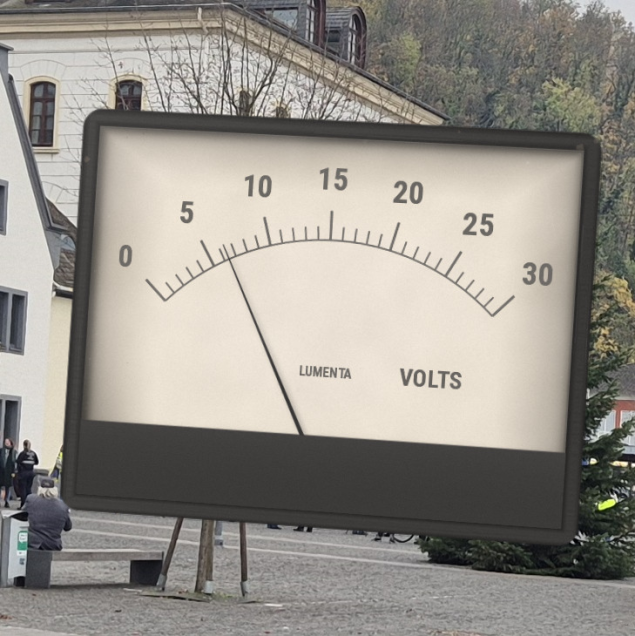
6.5 V
